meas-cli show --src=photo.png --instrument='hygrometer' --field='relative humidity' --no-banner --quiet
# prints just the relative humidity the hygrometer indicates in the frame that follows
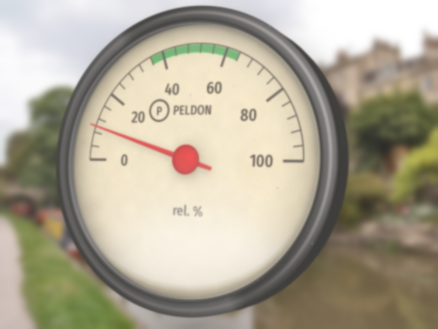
10 %
